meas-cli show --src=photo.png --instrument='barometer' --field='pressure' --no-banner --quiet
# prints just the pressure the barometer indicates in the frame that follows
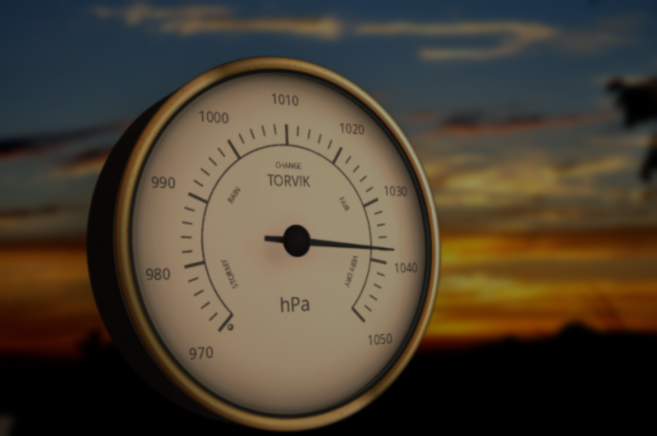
1038 hPa
